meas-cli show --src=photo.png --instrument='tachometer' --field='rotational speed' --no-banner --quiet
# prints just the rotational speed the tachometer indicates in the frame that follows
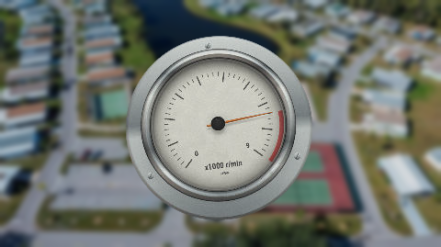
7400 rpm
